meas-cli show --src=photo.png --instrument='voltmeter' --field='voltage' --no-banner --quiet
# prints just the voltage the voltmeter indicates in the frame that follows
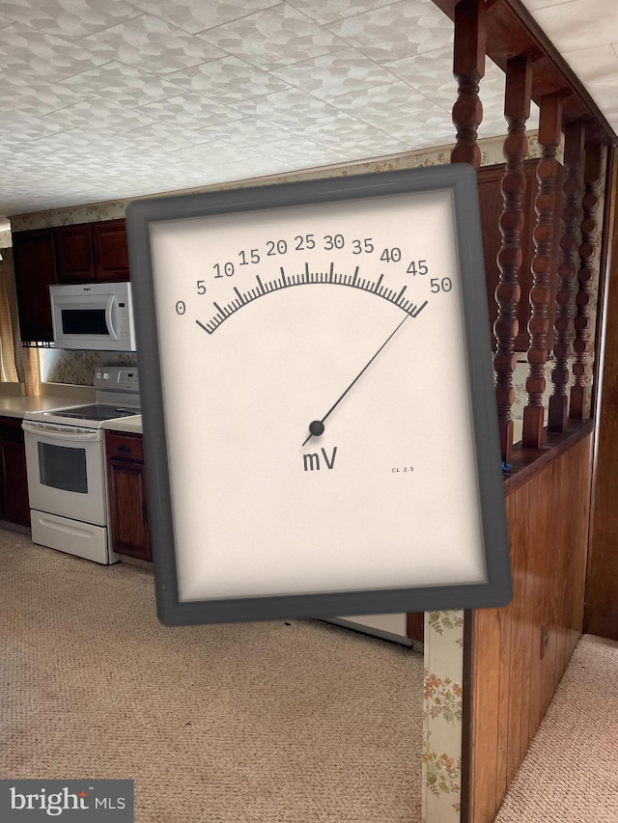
49 mV
